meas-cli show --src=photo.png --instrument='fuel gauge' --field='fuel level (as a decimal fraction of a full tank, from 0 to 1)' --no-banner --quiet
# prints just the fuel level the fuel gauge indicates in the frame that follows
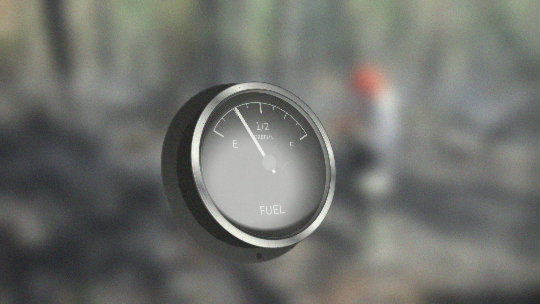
0.25
